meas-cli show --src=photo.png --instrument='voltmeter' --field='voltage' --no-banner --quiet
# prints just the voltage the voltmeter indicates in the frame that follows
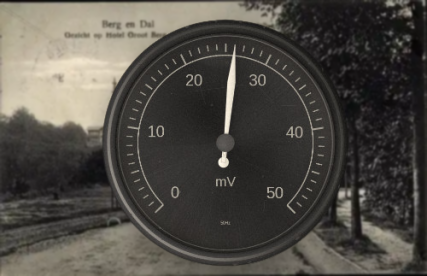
26 mV
